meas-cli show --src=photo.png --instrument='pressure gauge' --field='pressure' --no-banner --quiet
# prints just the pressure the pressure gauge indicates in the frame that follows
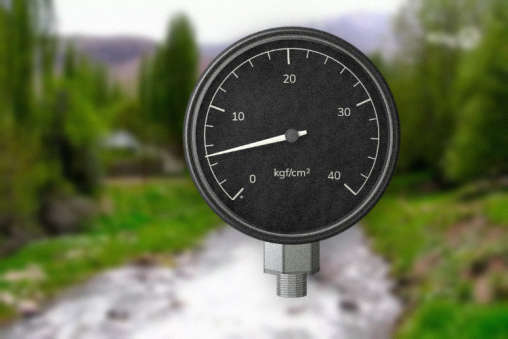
5 kg/cm²
